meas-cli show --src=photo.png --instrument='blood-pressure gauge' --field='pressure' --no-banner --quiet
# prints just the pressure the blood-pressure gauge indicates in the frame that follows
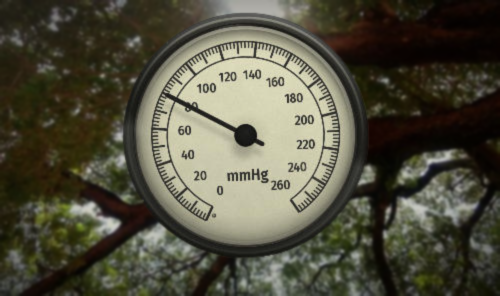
80 mmHg
